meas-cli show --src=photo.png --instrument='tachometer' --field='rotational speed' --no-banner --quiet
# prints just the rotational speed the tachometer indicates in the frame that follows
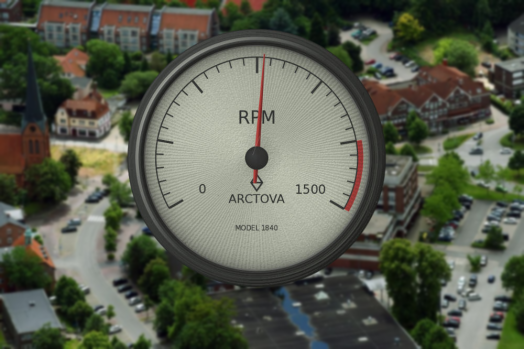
775 rpm
